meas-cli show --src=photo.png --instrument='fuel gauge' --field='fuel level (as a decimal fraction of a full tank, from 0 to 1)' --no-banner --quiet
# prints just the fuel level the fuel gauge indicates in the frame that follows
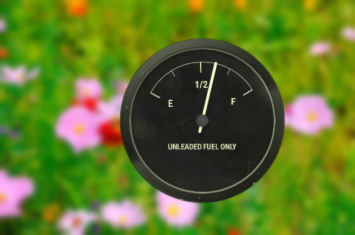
0.625
